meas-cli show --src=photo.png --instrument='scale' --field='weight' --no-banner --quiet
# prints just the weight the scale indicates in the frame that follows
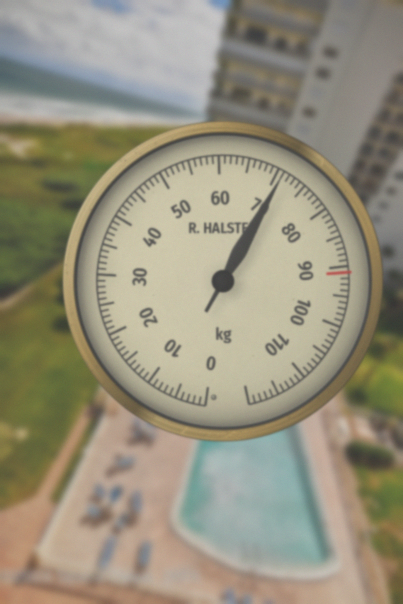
71 kg
